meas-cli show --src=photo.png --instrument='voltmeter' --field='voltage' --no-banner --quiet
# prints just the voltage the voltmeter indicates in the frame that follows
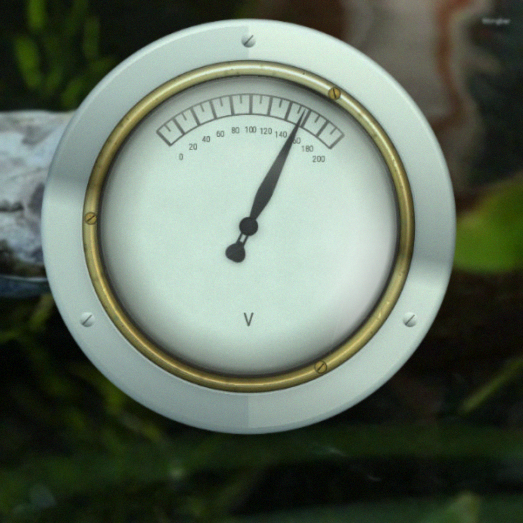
155 V
